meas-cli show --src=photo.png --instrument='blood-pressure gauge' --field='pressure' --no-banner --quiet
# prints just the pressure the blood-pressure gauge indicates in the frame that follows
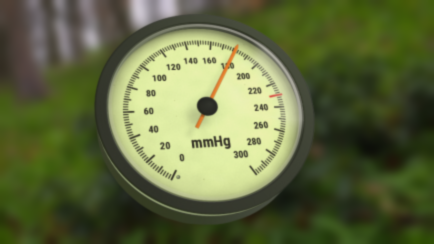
180 mmHg
